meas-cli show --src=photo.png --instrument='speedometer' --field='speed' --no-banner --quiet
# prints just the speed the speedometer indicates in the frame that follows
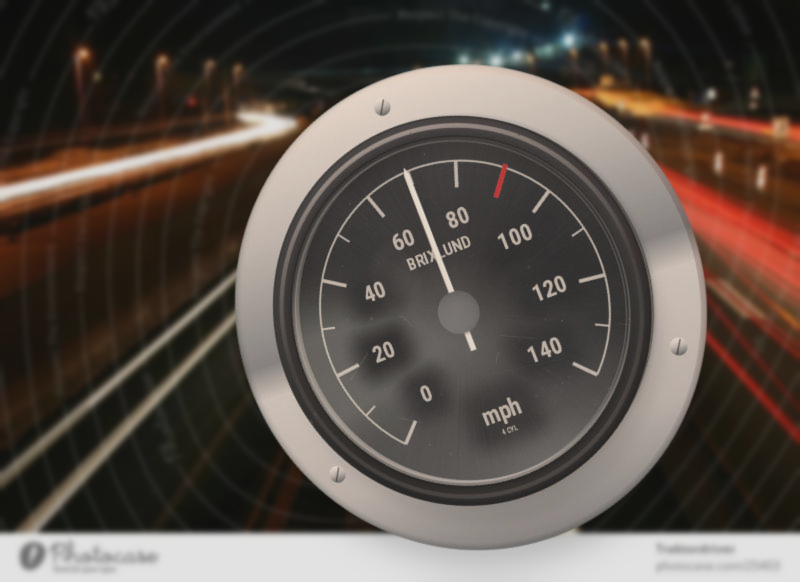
70 mph
